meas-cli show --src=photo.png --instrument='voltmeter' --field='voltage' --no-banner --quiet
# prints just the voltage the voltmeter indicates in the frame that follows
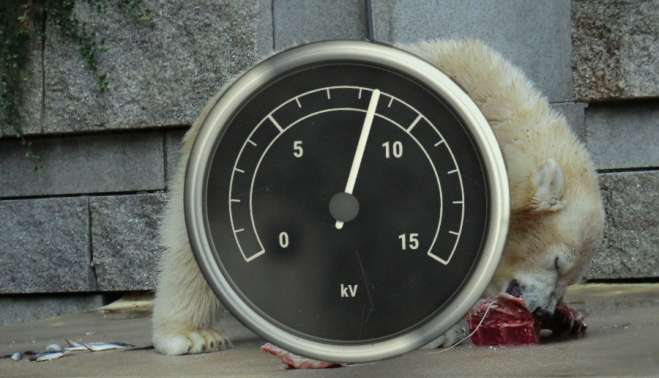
8.5 kV
